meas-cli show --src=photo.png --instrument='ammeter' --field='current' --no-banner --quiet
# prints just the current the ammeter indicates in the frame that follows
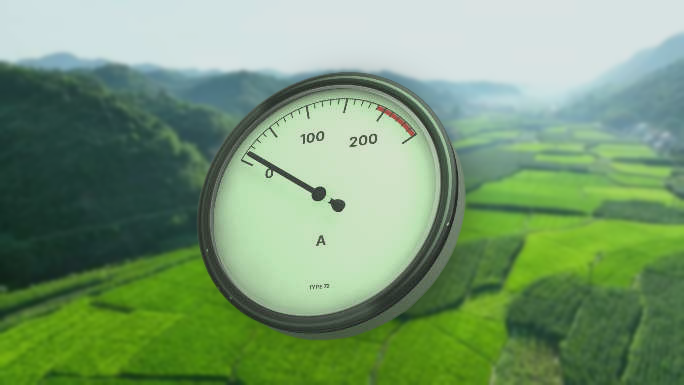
10 A
